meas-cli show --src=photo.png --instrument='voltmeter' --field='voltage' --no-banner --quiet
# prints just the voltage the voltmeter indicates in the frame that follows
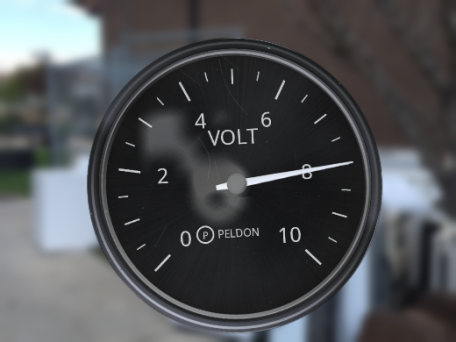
8 V
